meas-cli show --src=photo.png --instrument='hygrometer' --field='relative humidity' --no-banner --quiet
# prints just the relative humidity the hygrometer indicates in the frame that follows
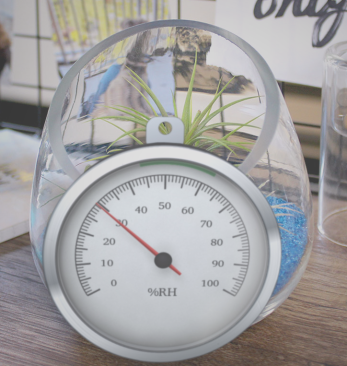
30 %
